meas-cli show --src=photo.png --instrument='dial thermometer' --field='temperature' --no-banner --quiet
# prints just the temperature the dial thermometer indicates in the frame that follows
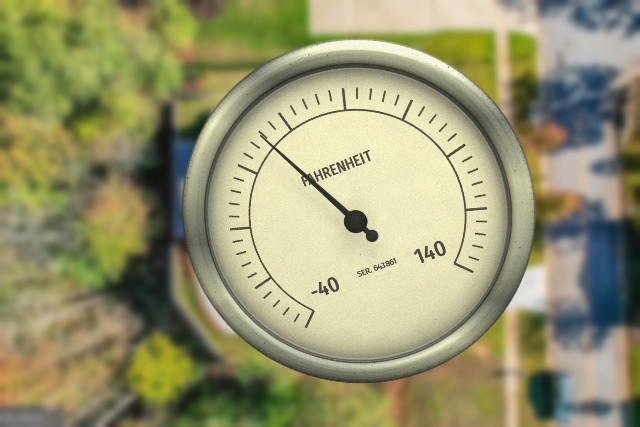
32 °F
